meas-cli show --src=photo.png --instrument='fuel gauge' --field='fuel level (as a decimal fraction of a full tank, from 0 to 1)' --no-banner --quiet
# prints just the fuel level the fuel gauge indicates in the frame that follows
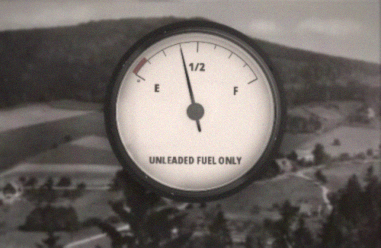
0.375
